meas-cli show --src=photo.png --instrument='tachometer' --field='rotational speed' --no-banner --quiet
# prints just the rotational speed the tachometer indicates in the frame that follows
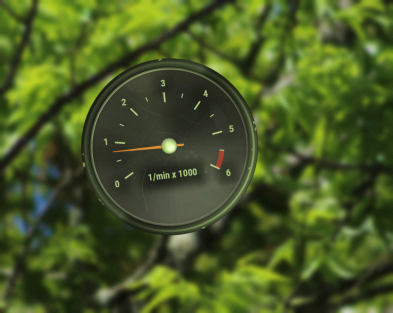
750 rpm
